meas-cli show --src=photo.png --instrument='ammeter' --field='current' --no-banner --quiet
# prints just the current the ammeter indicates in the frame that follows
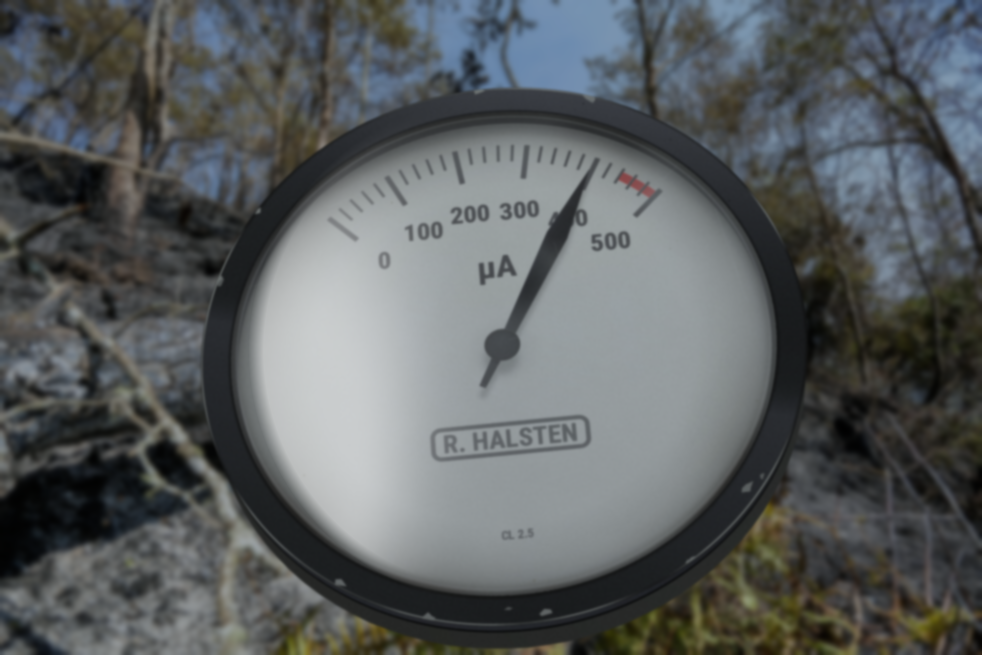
400 µA
